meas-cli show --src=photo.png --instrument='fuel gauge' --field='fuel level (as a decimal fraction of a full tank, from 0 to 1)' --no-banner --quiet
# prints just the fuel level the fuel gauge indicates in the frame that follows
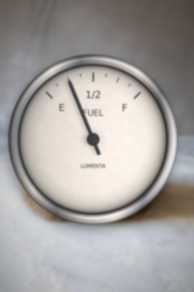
0.25
